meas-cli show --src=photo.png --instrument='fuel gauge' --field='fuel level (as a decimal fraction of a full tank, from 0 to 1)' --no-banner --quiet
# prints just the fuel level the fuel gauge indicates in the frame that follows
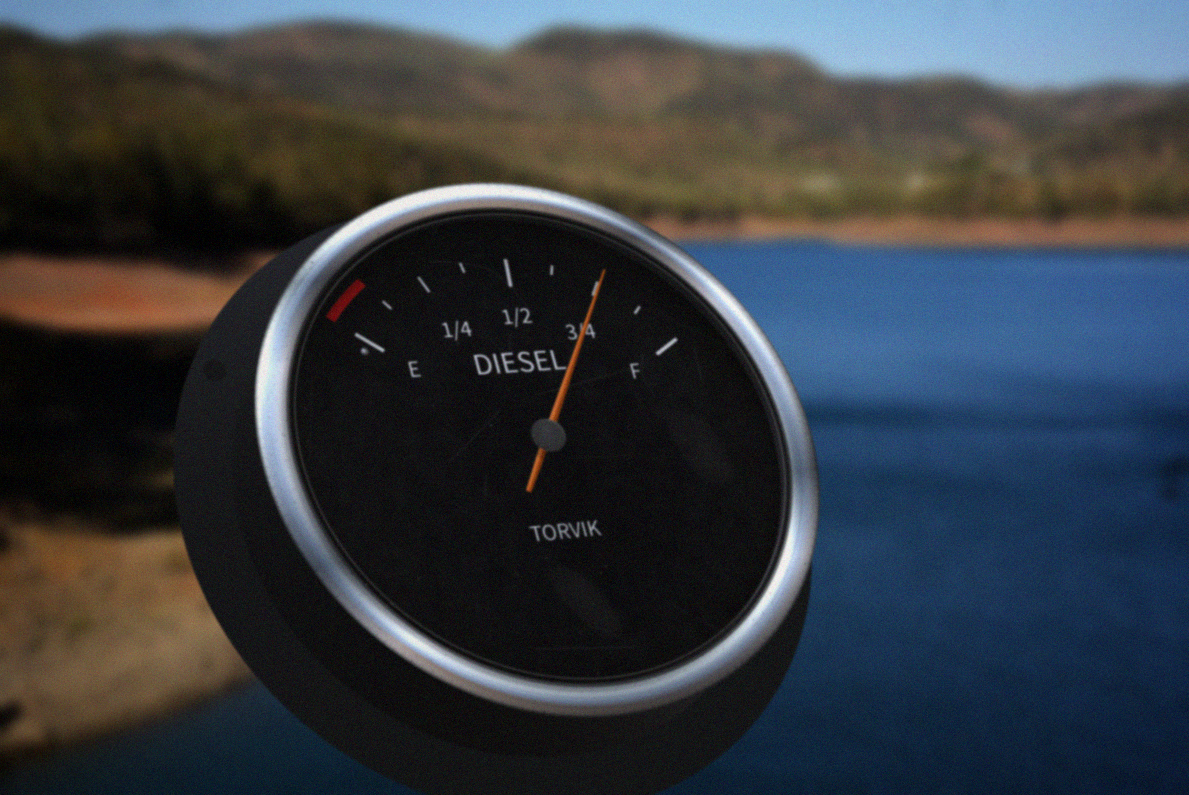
0.75
